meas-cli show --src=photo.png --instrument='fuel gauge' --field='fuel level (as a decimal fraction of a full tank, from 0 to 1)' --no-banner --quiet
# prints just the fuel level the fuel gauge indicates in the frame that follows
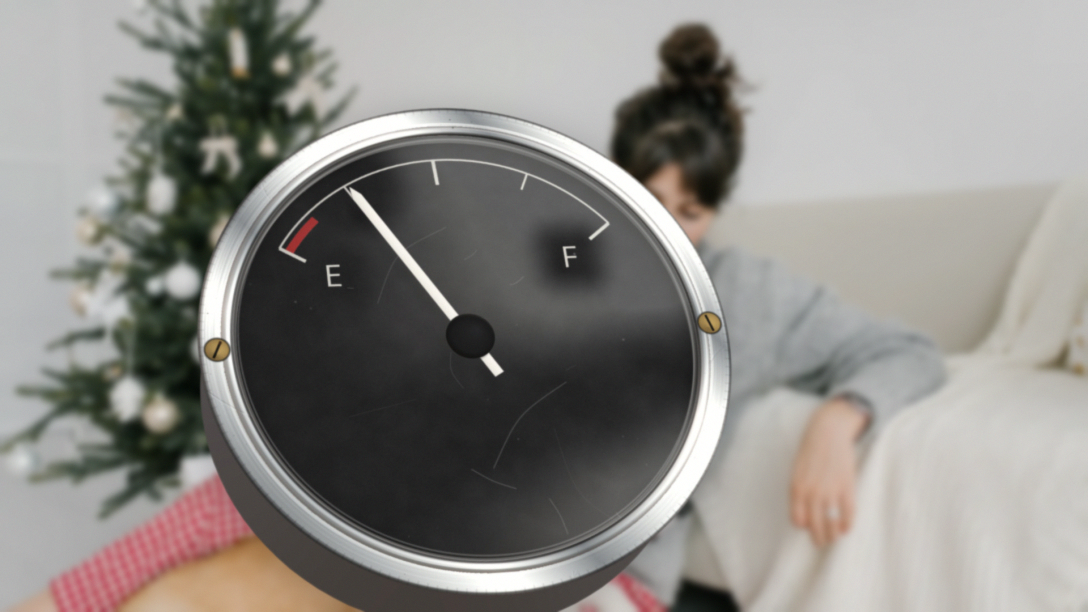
0.25
